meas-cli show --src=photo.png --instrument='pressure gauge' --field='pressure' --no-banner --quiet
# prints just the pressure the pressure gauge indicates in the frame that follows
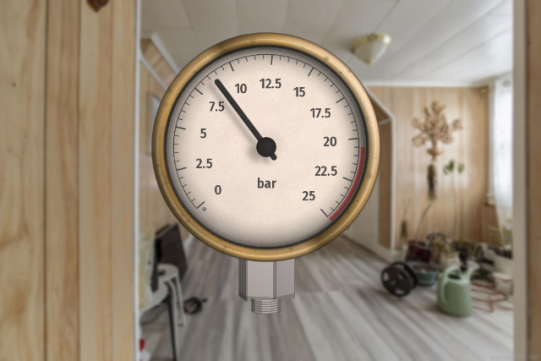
8.75 bar
